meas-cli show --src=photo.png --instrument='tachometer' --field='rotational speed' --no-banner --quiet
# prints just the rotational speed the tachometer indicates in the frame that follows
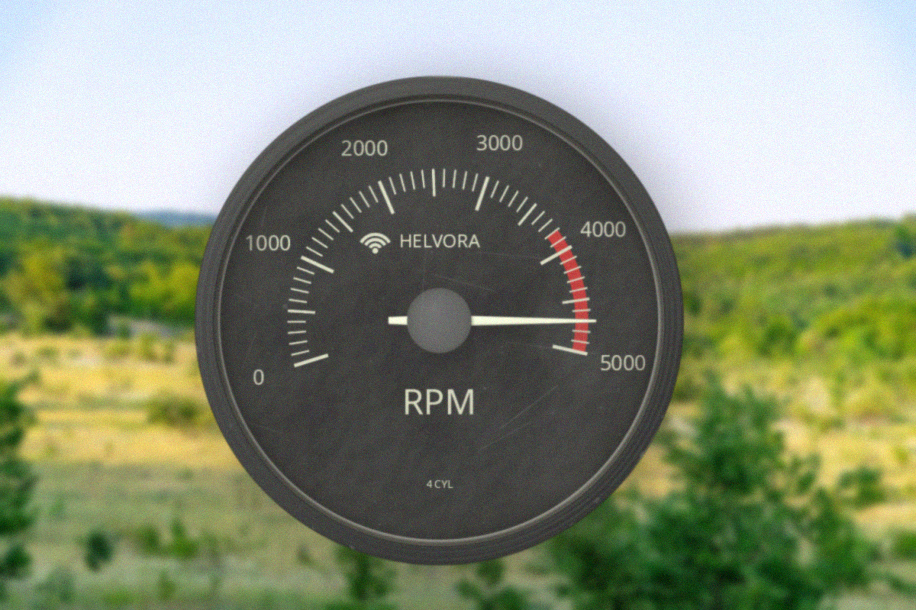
4700 rpm
